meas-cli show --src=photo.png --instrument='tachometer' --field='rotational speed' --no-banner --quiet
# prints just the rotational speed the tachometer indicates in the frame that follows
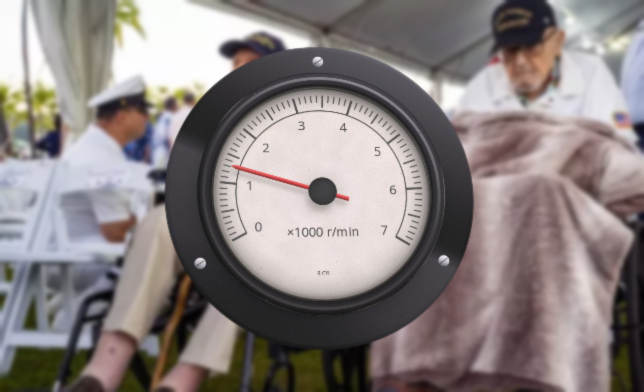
1300 rpm
